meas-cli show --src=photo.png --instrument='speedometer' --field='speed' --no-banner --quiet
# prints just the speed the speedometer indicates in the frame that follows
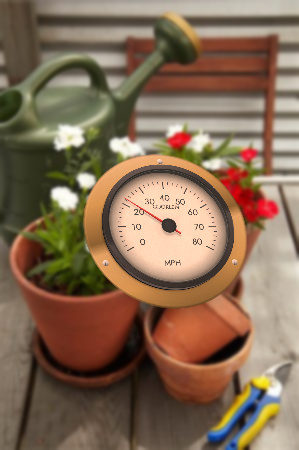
22 mph
